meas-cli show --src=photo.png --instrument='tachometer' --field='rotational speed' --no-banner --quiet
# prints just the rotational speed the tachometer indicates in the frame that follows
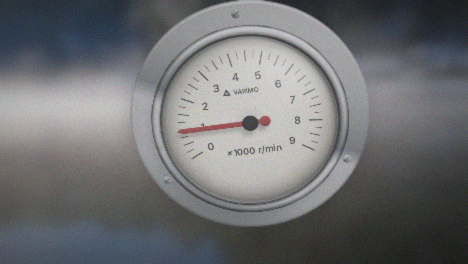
1000 rpm
